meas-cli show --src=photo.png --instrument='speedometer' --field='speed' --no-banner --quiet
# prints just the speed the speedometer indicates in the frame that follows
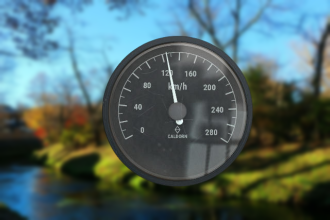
125 km/h
